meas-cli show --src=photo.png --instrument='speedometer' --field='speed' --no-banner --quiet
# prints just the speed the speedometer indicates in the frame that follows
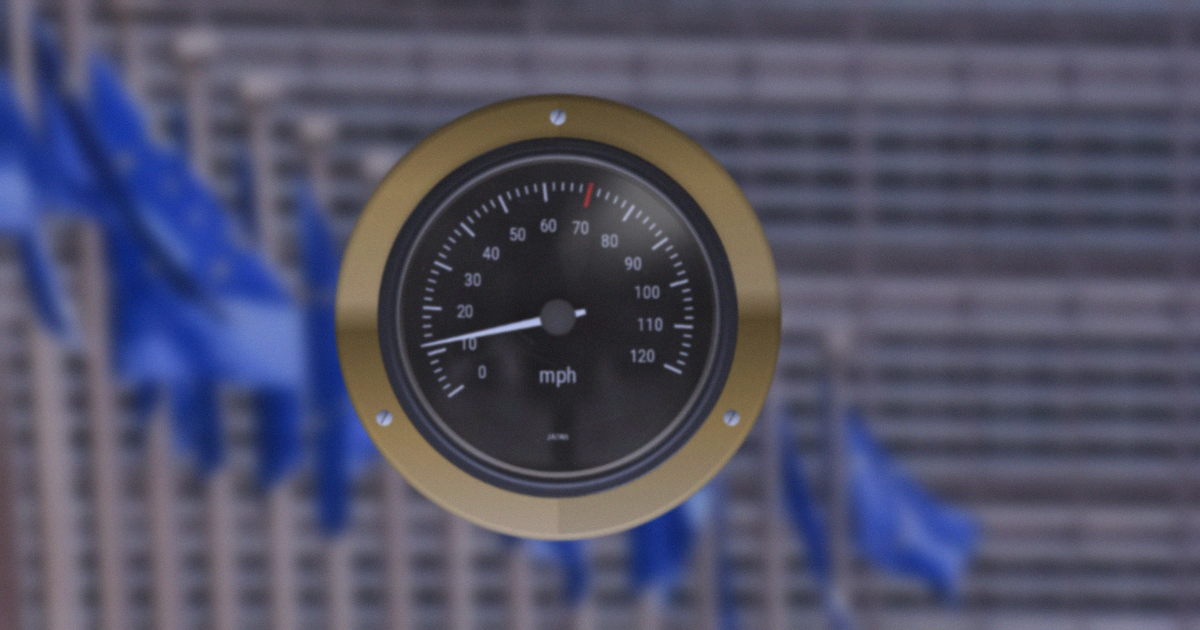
12 mph
